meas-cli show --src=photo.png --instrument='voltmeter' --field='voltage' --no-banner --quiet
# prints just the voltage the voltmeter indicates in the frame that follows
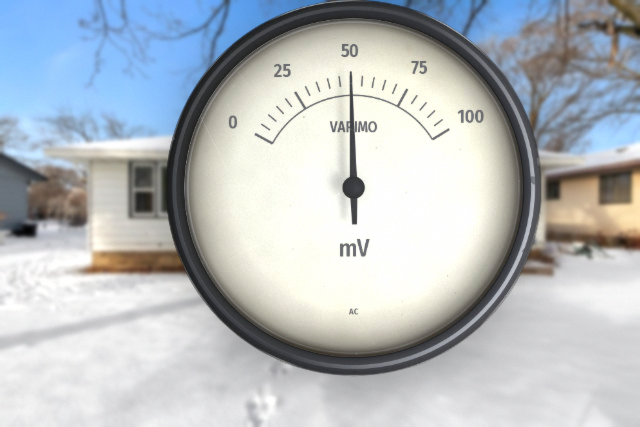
50 mV
